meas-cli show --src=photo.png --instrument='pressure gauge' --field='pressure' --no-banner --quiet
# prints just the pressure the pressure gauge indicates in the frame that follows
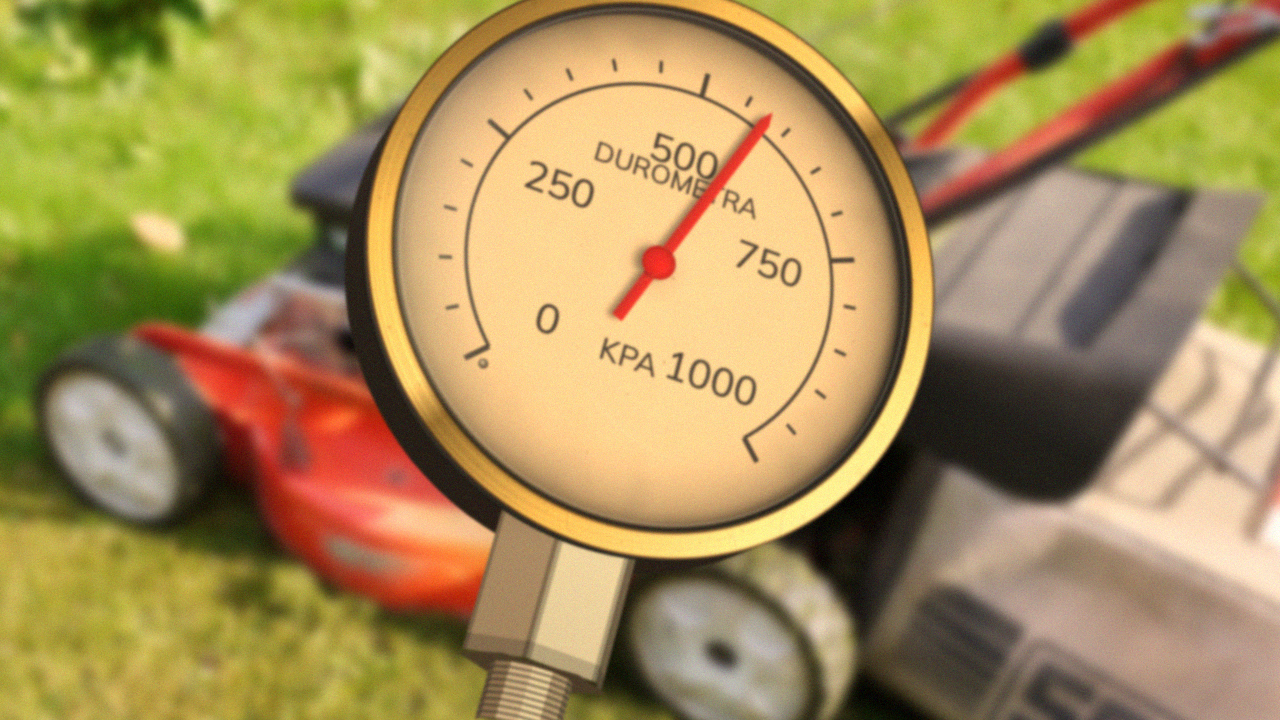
575 kPa
